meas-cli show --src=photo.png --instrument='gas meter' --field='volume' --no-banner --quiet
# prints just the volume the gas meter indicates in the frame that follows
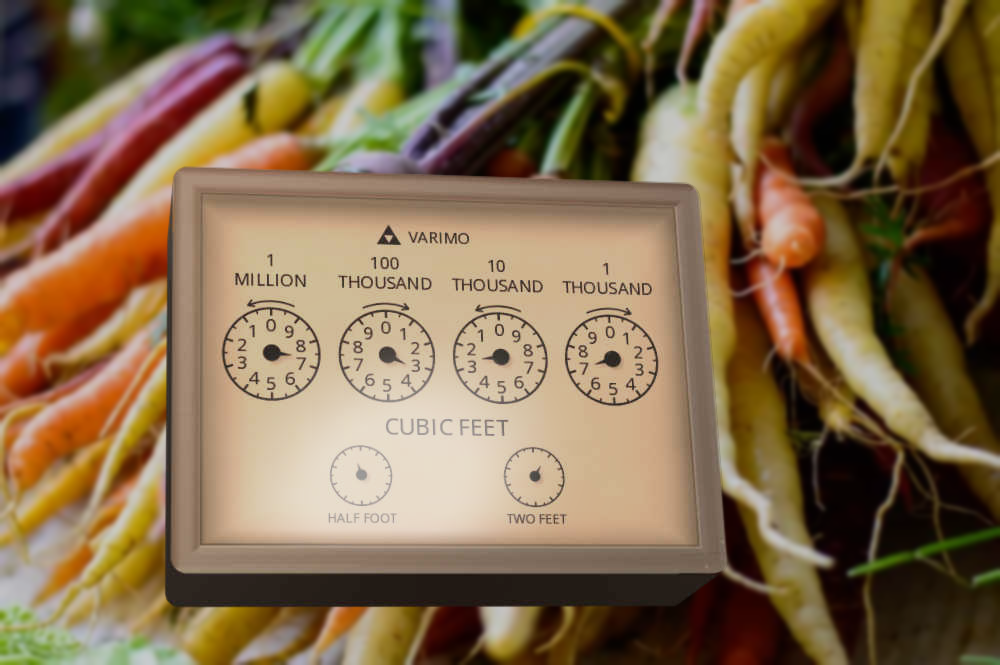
732700 ft³
